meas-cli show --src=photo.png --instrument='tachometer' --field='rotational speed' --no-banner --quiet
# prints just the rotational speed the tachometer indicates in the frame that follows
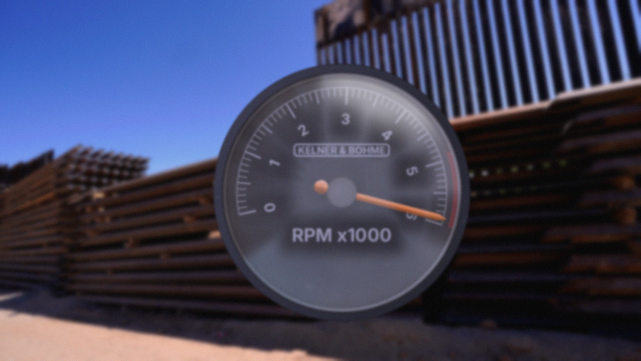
5900 rpm
